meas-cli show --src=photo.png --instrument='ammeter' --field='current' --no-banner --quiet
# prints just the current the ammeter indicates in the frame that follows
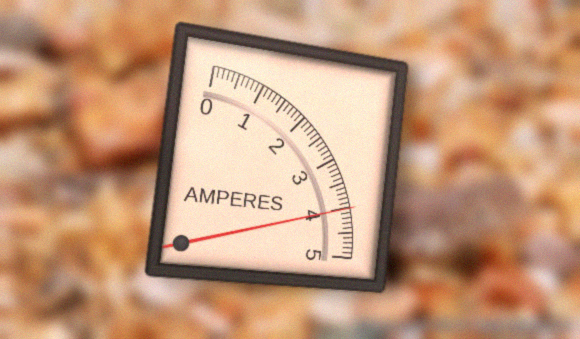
4 A
